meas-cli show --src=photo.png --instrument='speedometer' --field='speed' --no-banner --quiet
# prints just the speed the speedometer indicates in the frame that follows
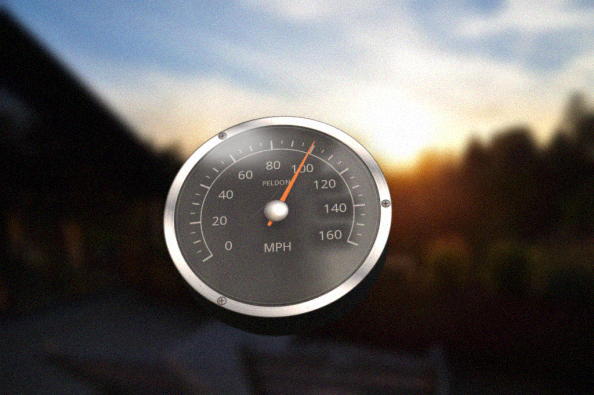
100 mph
